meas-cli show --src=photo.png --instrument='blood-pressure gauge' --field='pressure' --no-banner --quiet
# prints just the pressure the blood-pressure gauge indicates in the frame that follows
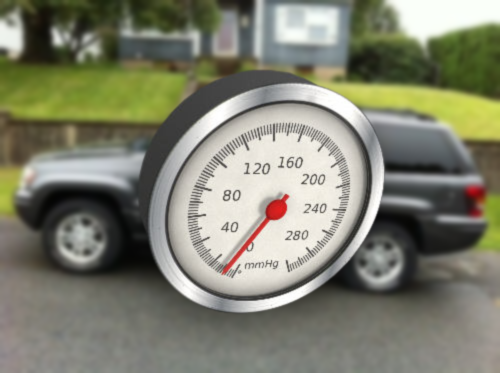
10 mmHg
